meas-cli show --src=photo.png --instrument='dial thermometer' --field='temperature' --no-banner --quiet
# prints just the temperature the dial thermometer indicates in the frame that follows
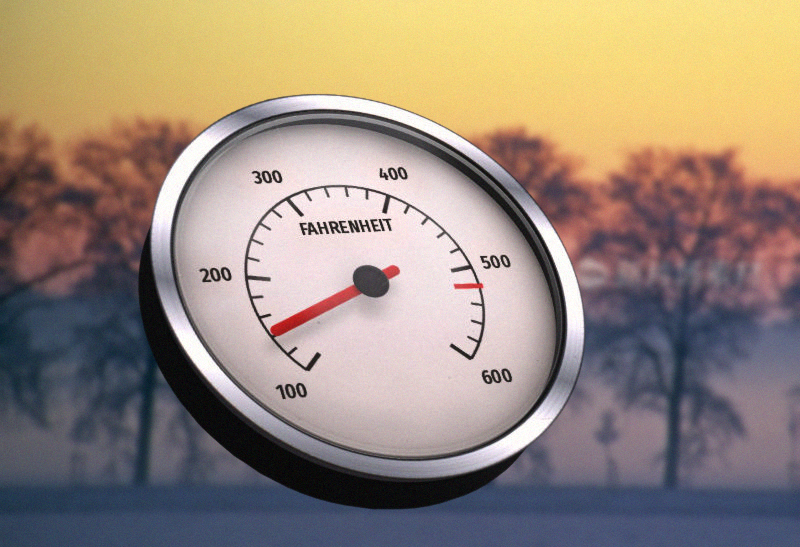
140 °F
